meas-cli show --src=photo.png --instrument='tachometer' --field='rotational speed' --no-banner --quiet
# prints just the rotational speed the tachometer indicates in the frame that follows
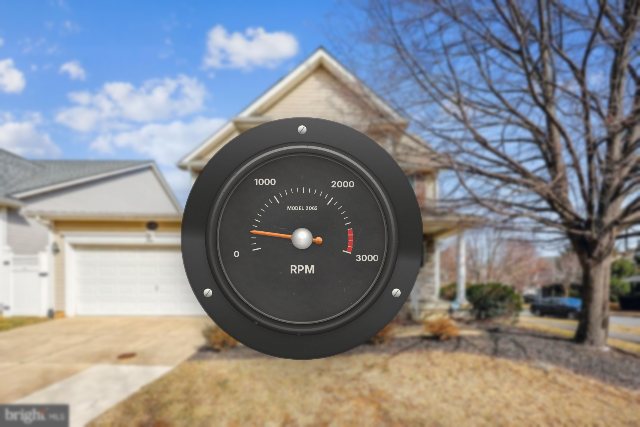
300 rpm
